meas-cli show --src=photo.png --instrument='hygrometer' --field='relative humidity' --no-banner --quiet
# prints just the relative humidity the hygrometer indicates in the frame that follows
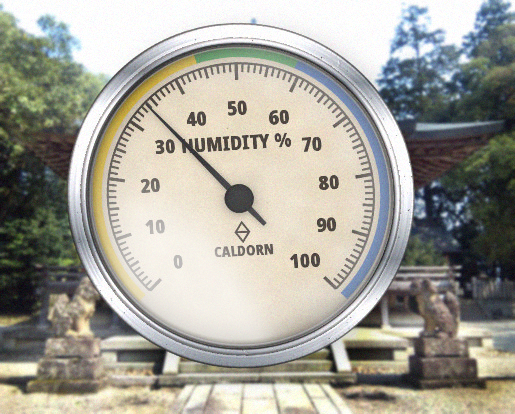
34 %
